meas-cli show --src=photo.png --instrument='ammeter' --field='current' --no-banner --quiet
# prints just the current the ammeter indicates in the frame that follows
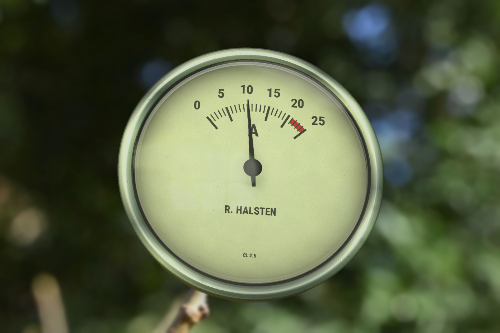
10 A
